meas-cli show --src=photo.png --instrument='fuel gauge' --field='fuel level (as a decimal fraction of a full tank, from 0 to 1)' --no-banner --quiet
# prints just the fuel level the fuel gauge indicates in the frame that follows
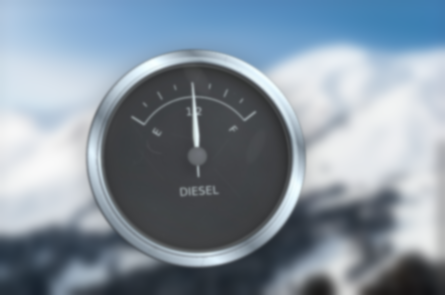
0.5
